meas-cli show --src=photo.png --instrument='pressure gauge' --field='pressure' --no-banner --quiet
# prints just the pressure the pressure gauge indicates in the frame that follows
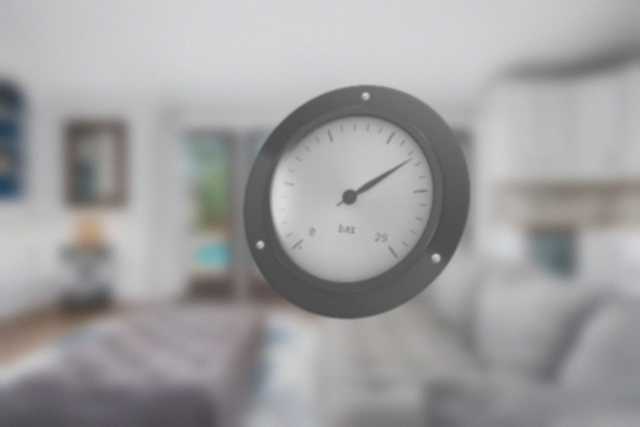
17.5 bar
